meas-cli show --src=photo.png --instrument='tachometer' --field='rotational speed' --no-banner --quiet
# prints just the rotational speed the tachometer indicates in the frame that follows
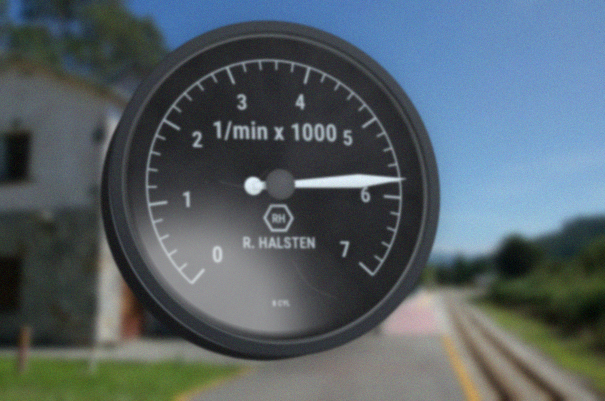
5800 rpm
